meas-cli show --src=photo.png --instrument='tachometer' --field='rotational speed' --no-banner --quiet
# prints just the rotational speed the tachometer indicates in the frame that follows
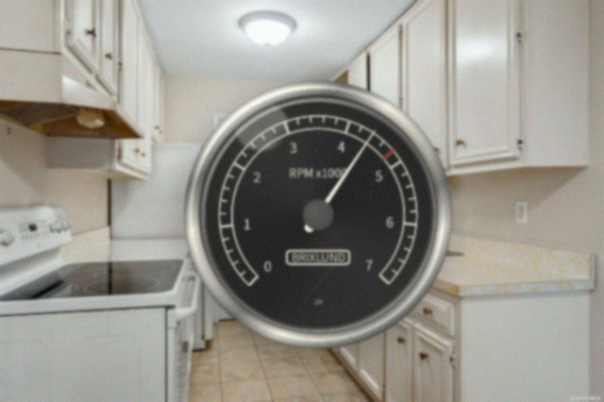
4400 rpm
